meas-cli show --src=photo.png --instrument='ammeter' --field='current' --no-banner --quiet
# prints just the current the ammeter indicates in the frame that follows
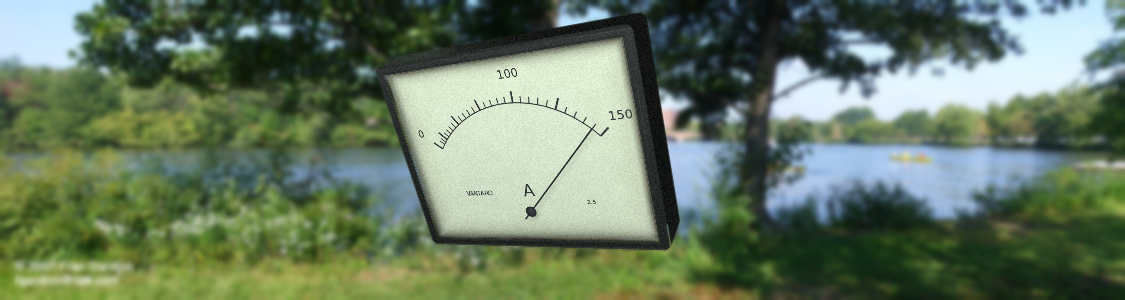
145 A
